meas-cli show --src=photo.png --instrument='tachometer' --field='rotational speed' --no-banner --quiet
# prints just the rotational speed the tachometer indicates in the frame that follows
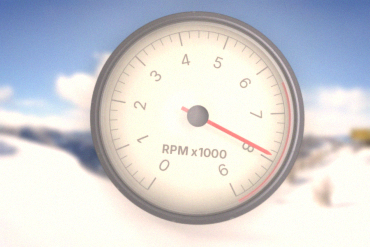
7900 rpm
